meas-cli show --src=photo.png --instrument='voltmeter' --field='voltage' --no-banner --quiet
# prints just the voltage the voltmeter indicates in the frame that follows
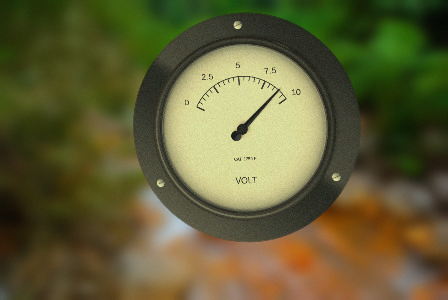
9 V
